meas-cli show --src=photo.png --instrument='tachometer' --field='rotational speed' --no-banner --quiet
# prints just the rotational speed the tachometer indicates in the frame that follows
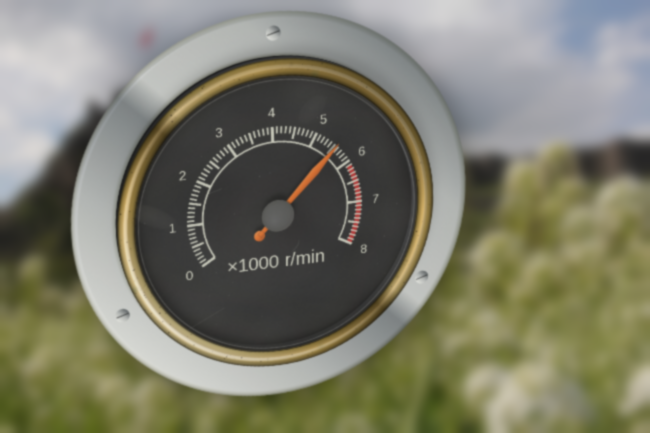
5500 rpm
